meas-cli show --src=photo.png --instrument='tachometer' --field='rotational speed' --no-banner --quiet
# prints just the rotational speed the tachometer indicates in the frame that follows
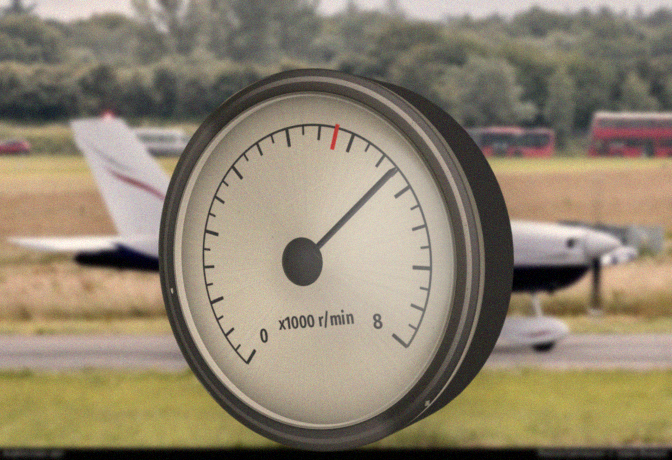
5750 rpm
